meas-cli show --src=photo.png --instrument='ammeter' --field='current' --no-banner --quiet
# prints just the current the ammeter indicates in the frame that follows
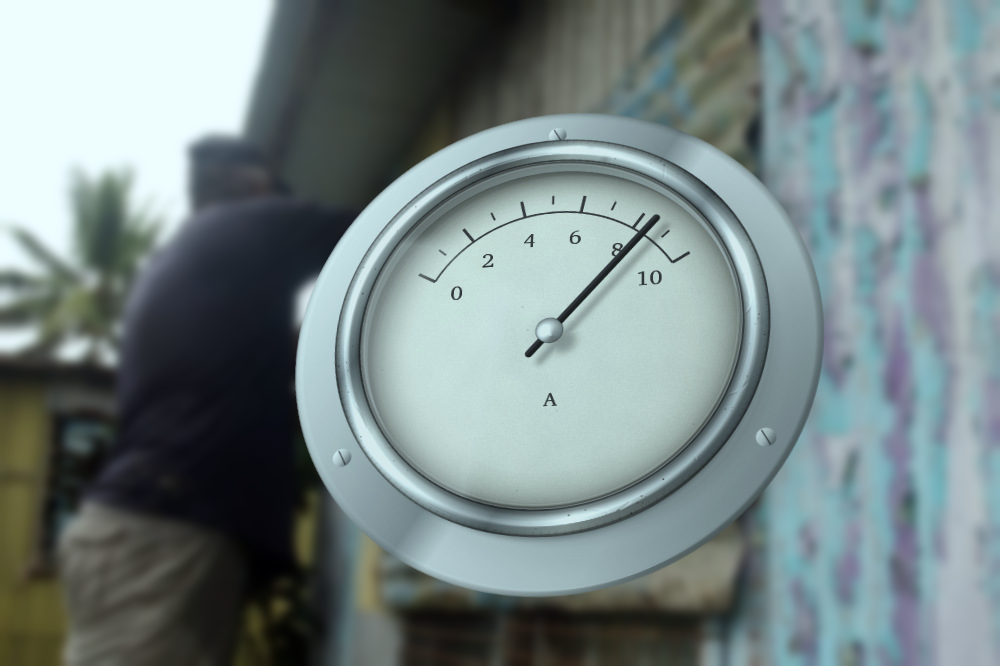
8.5 A
